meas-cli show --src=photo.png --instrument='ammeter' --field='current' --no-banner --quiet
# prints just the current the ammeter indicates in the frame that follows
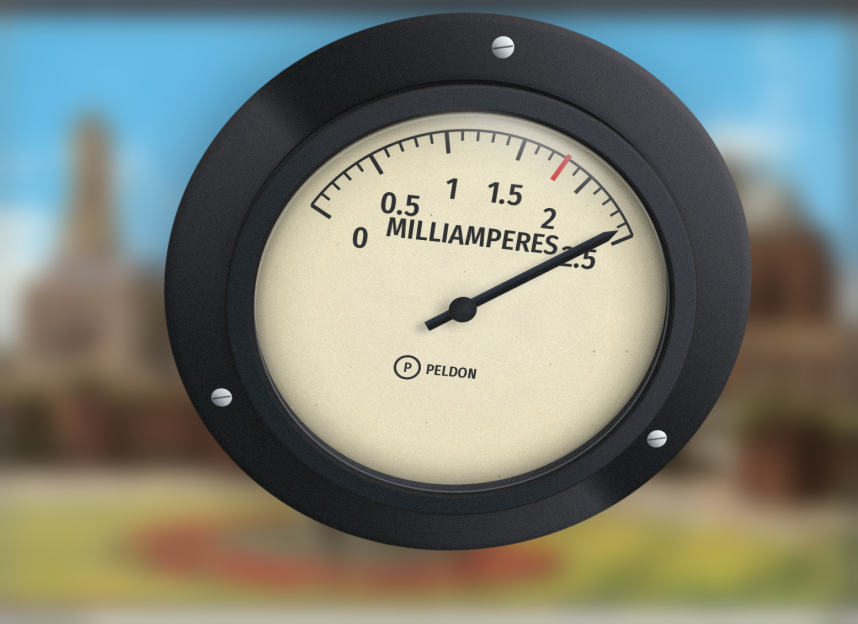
2.4 mA
